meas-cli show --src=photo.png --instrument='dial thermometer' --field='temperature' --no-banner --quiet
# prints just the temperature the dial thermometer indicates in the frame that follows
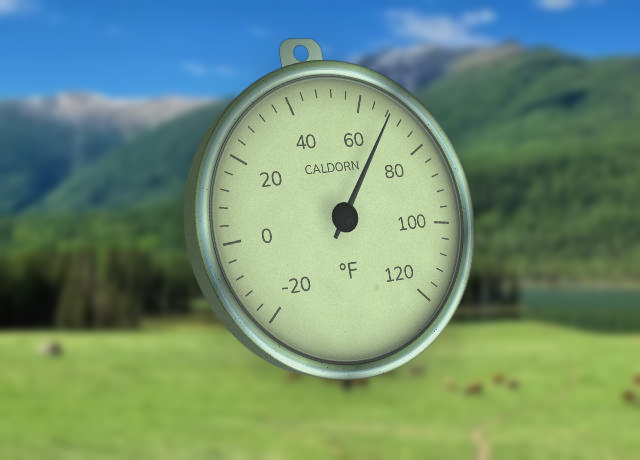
68 °F
